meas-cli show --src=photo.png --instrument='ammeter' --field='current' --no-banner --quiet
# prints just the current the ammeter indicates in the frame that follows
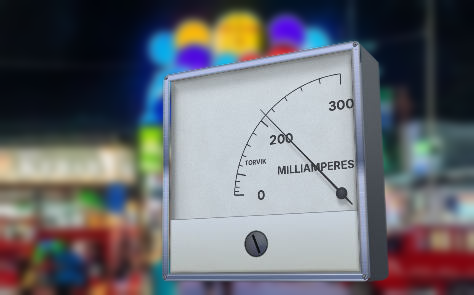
210 mA
